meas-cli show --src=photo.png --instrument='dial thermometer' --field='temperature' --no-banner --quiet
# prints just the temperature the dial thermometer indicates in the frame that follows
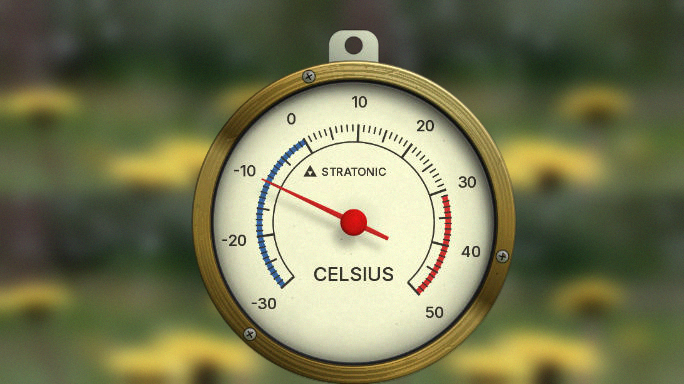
-10 °C
